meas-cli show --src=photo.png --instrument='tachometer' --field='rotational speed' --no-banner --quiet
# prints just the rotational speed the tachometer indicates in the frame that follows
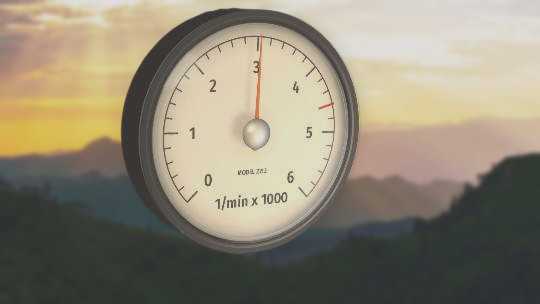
3000 rpm
